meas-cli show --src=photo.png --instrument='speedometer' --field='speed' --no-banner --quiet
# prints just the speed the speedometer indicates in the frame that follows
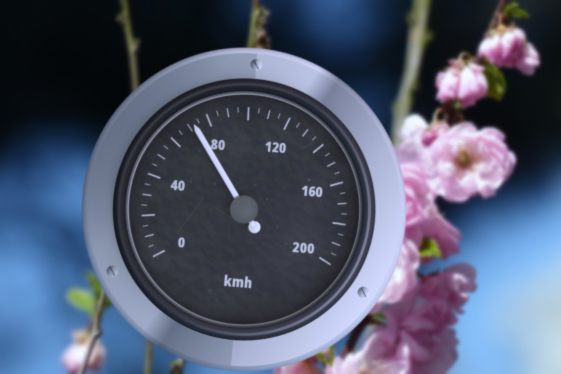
72.5 km/h
